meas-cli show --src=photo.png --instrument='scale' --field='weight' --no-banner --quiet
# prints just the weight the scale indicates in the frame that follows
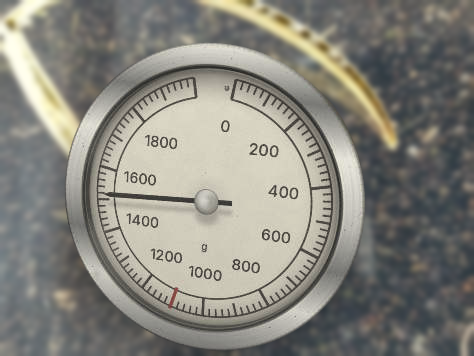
1520 g
